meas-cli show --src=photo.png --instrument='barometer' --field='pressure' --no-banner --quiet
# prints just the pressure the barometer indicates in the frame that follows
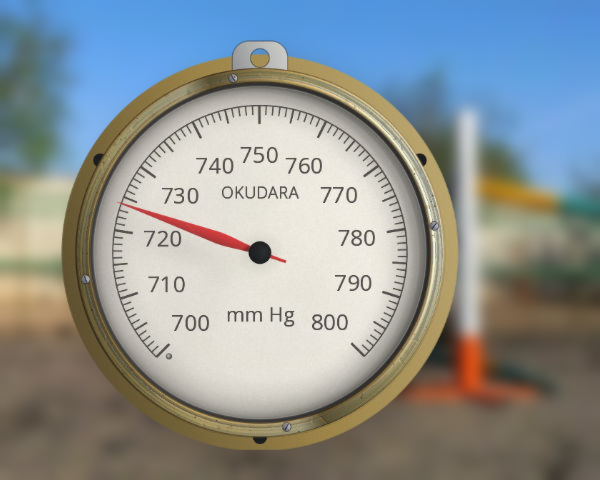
724 mmHg
